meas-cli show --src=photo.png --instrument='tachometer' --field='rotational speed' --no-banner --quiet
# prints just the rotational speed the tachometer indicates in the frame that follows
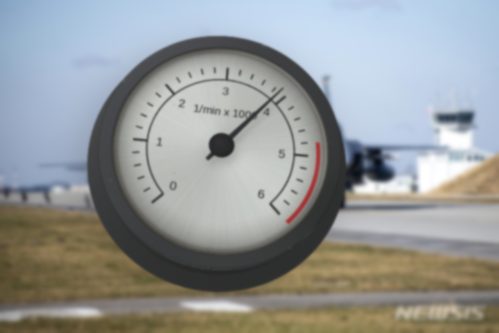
3900 rpm
